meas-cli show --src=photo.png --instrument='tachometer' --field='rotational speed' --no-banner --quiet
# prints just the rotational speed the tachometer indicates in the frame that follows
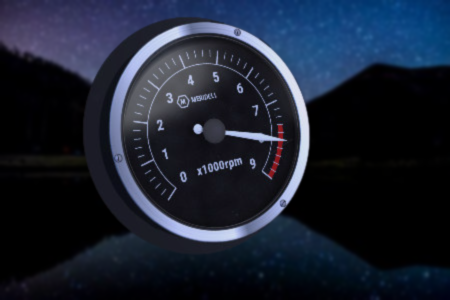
8000 rpm
